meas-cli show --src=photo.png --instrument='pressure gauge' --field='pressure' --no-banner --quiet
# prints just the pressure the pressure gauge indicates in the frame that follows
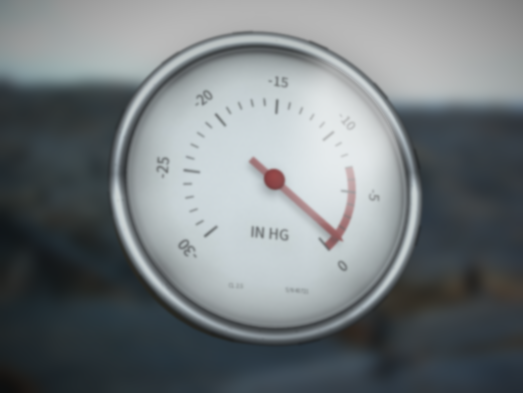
-1 inHg
